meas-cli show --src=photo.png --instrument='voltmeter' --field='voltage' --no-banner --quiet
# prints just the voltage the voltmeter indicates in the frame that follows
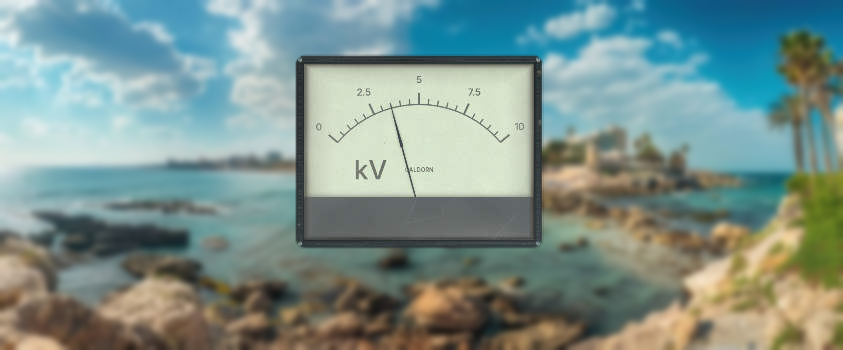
3.5 kV
